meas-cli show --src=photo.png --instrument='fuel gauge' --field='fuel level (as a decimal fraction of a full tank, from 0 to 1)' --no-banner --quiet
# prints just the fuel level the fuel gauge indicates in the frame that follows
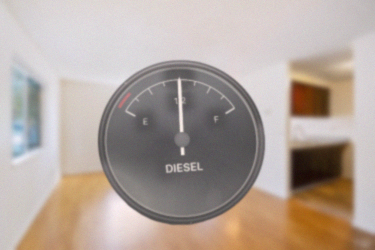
0.5
